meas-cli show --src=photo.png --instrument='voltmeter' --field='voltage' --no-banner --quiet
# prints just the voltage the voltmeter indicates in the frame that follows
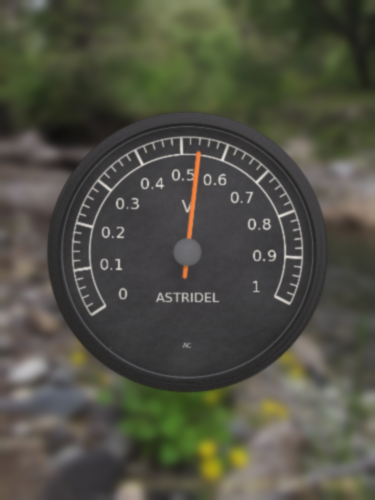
0.54 V
